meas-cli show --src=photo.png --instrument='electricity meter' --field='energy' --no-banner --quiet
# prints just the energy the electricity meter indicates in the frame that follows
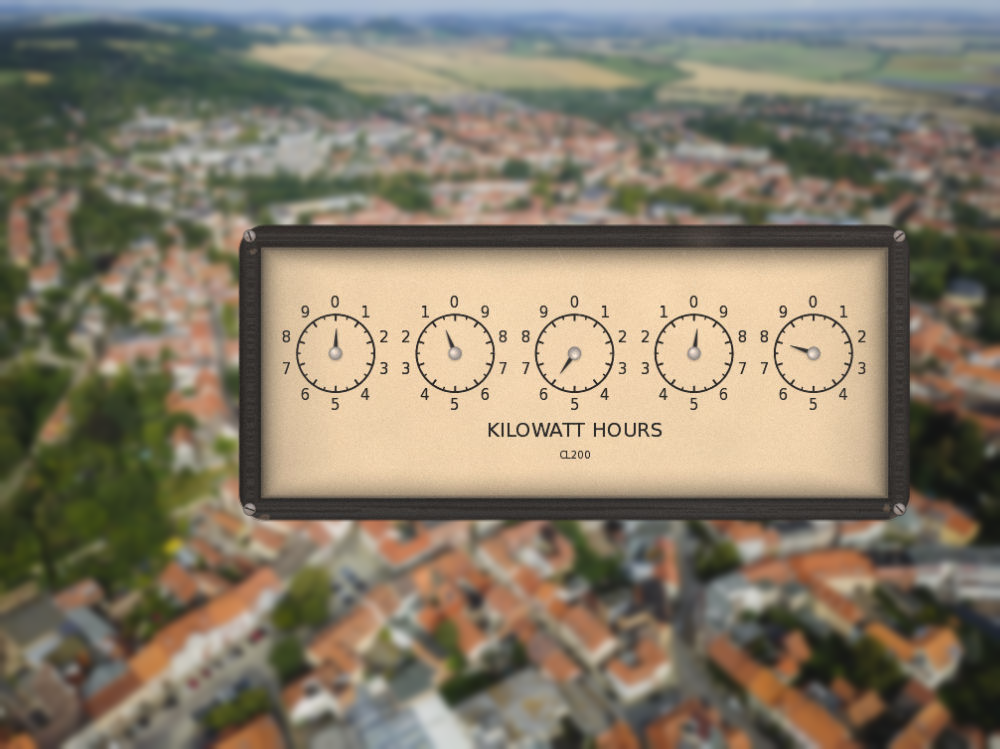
598 kWh
